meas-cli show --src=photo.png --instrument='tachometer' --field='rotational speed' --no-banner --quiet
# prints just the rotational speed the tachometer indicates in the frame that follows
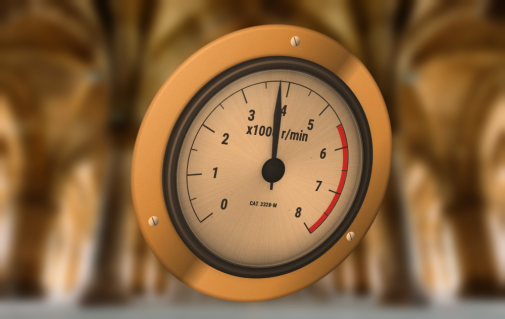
3750 rpm
